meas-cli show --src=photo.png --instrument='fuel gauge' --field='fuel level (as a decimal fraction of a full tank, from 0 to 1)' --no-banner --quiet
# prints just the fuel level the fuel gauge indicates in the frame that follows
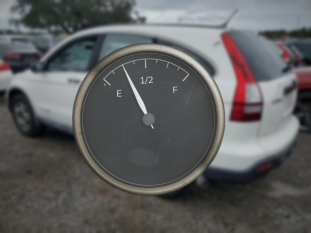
0.25
